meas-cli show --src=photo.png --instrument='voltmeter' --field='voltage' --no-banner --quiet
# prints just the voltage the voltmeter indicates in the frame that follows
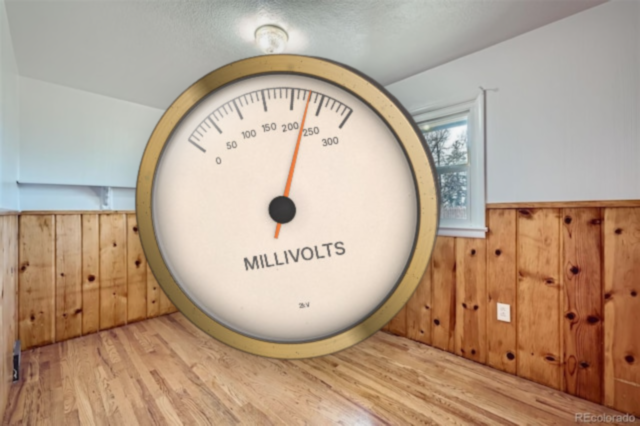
230 mV
